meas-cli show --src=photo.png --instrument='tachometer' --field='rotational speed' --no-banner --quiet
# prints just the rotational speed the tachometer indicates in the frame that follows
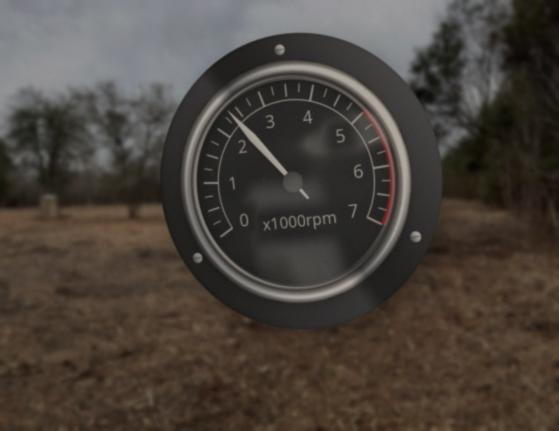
2375 rpm
